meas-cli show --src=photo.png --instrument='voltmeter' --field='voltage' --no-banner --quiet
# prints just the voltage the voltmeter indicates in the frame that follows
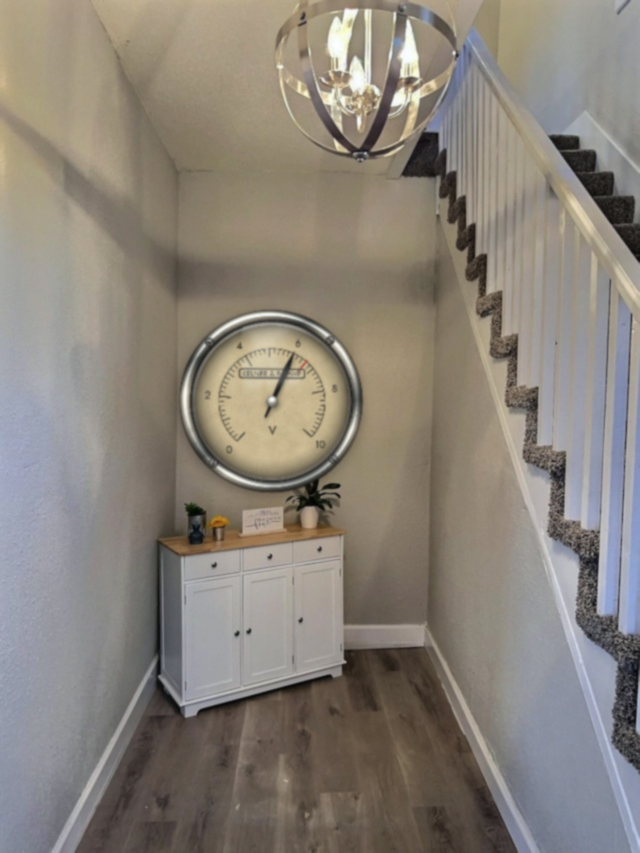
6 V
